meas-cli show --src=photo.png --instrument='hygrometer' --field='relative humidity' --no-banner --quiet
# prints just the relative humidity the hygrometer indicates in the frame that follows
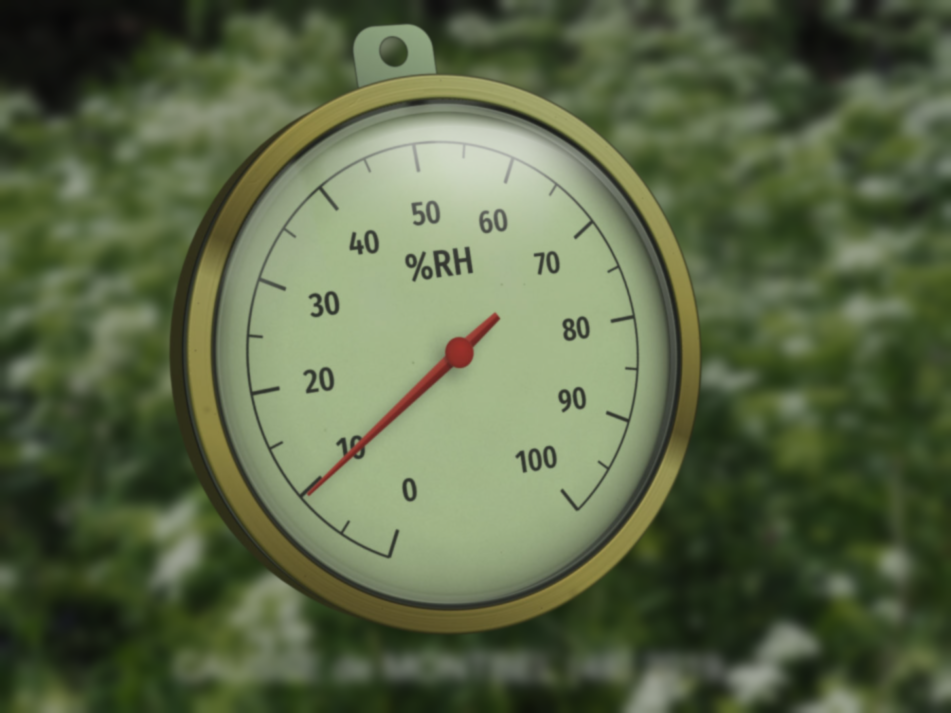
10 %
